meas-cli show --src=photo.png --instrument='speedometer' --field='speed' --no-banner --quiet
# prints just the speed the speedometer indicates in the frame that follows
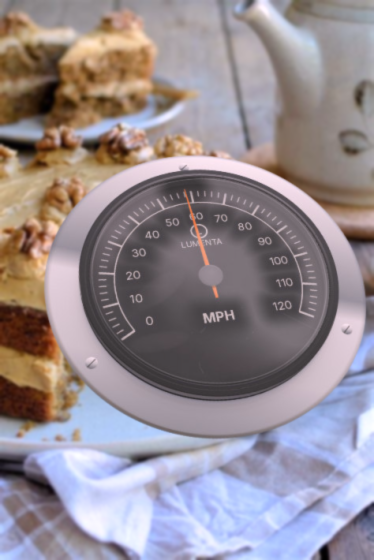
58 mph
